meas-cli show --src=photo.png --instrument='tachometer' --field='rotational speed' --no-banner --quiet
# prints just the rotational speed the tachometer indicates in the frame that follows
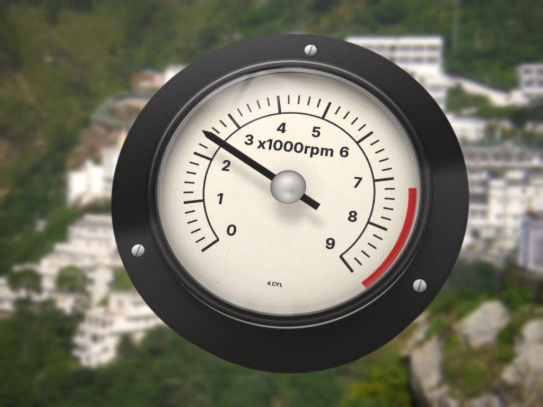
2400 rpm
